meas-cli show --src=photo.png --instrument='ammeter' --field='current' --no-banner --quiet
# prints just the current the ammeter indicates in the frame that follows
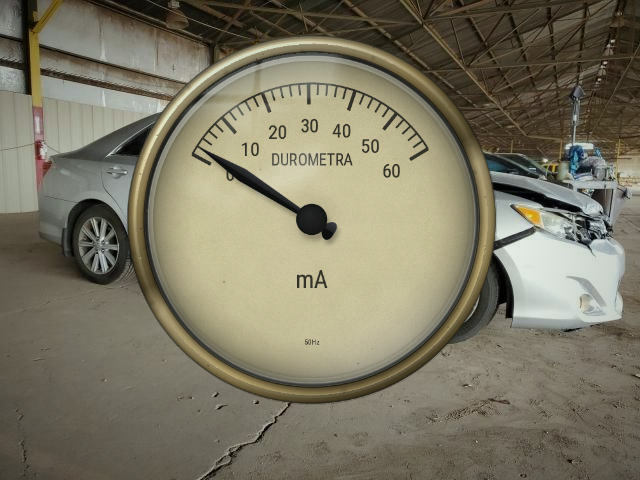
2 mA
